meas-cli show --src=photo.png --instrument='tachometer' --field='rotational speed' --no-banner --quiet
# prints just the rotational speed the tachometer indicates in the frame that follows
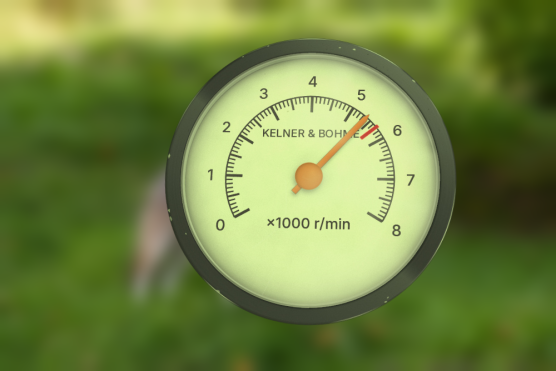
5400 rpm
